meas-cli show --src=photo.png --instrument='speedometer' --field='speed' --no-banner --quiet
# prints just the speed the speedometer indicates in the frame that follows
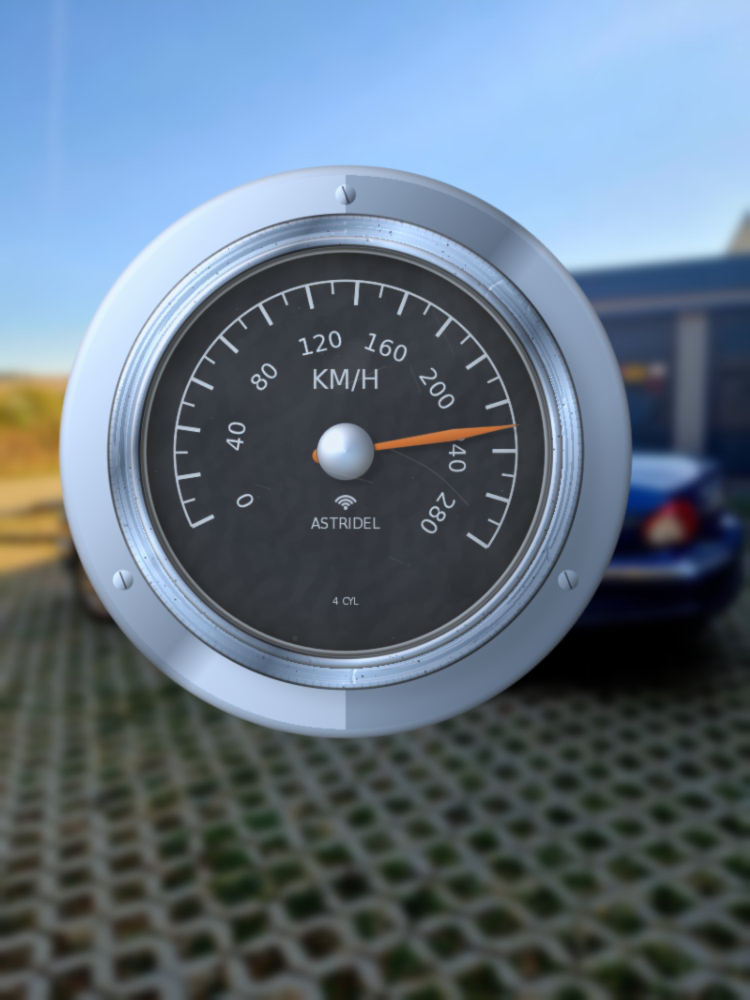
230 km/h
